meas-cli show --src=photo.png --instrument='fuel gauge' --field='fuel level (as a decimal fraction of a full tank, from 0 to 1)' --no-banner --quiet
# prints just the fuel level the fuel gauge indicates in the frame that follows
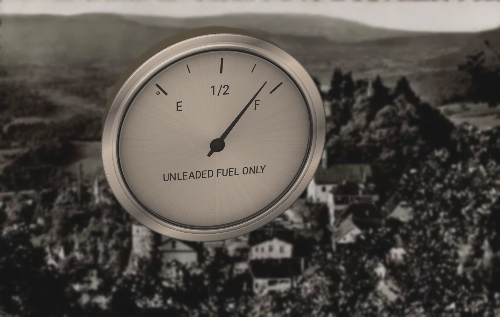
0.875
